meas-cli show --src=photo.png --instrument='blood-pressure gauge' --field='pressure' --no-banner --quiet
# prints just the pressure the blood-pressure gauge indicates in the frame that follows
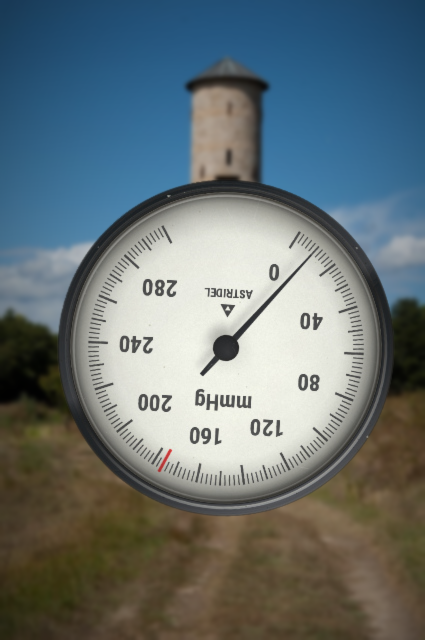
10 mmHg
